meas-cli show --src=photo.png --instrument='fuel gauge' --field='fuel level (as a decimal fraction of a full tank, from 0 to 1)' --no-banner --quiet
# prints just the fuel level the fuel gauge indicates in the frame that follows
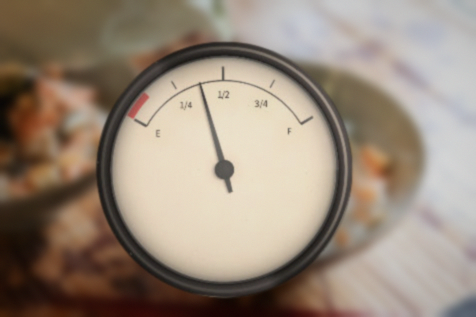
0.375
